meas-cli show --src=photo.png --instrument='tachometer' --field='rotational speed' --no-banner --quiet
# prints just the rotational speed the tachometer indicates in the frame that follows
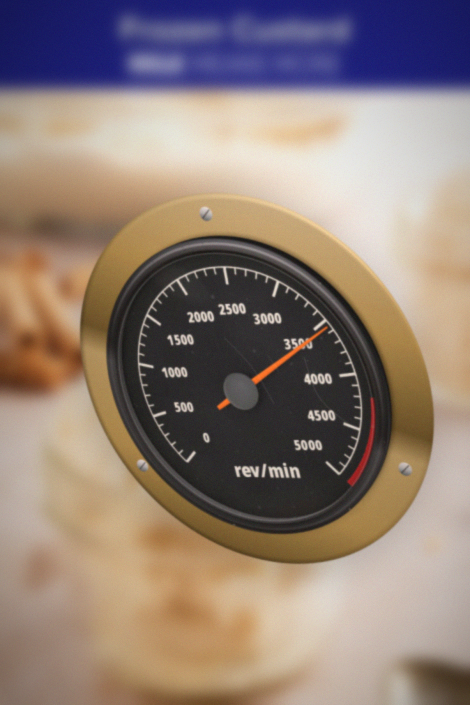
3550 rpm
